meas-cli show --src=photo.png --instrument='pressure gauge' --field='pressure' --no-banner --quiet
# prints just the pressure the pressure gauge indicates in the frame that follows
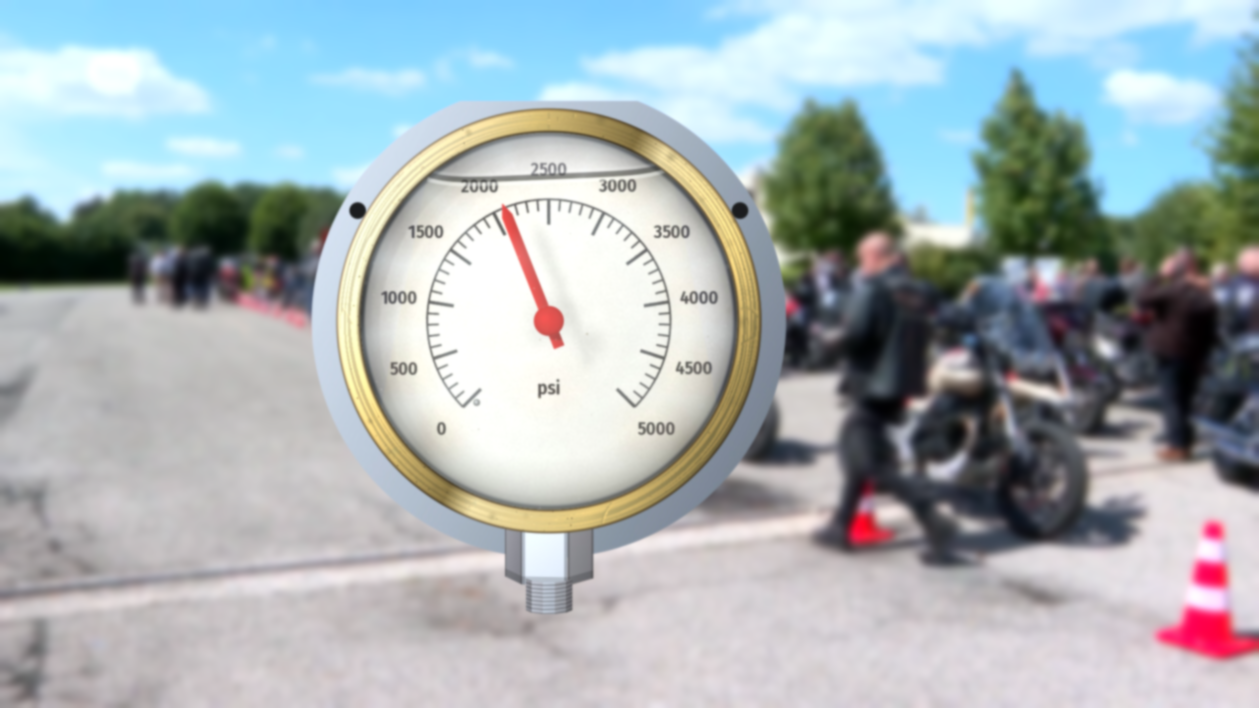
2100 psi
